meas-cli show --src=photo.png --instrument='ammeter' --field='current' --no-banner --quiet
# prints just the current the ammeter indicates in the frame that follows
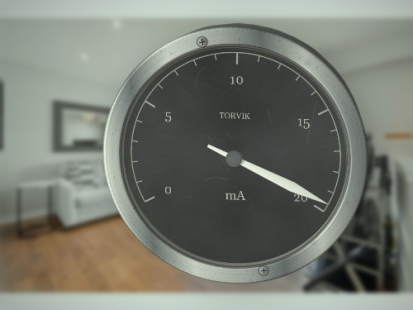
19.5 mA
